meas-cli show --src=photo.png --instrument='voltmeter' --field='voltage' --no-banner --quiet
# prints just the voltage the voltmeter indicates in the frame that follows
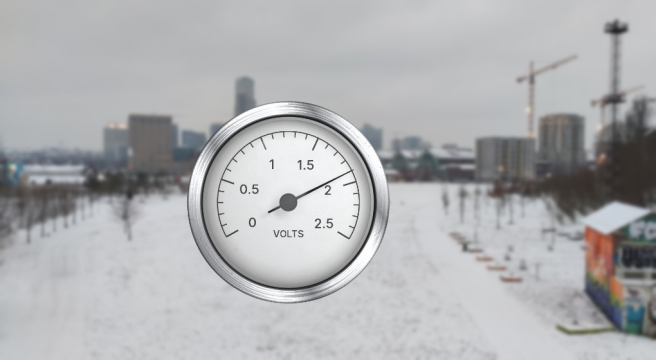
1.9 V
